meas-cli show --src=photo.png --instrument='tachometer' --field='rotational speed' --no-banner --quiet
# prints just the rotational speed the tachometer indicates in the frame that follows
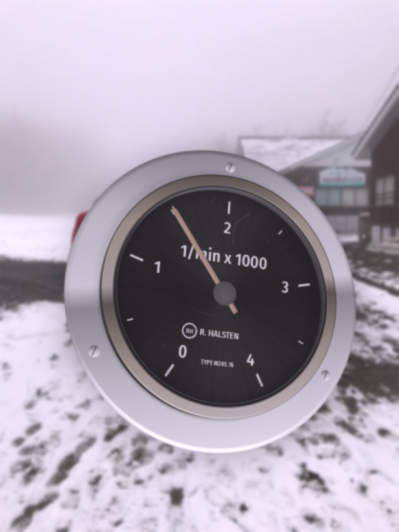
1500 rpm
